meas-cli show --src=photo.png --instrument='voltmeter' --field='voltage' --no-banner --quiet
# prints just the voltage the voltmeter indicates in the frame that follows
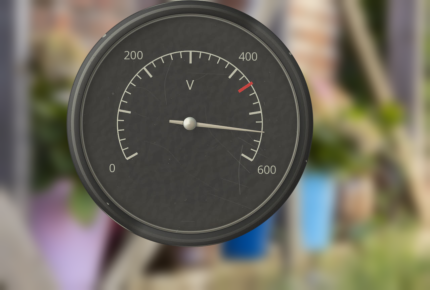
540 V
